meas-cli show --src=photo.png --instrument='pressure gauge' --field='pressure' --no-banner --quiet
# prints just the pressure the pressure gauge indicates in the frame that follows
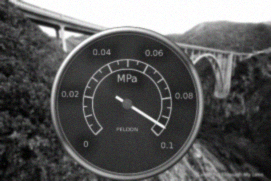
0.095 MPa
